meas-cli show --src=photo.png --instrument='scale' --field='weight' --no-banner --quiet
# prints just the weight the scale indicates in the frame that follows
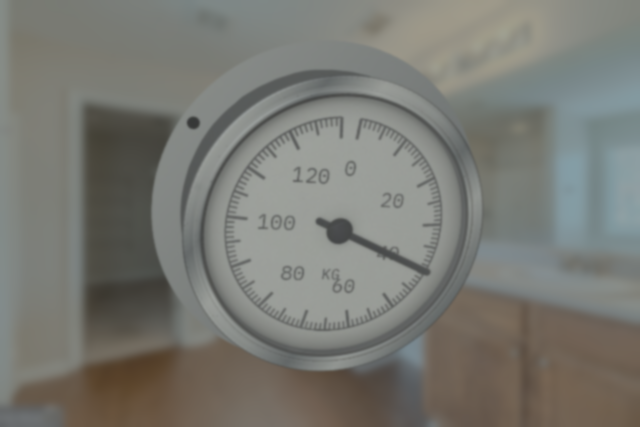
40 kg
